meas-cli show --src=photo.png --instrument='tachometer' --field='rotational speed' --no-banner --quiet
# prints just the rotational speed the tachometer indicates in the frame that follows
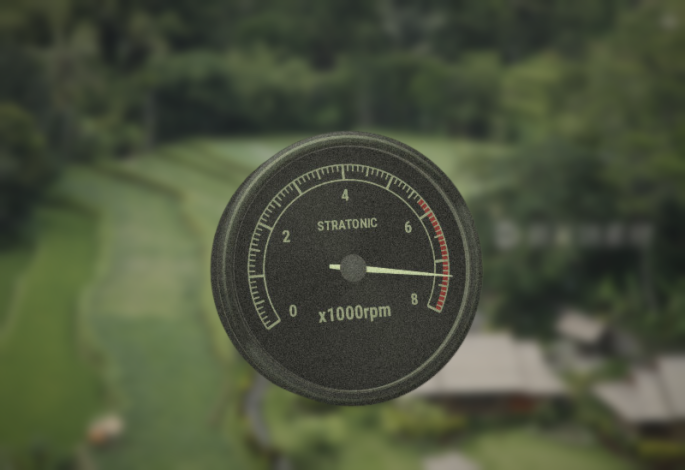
7300 rpm
